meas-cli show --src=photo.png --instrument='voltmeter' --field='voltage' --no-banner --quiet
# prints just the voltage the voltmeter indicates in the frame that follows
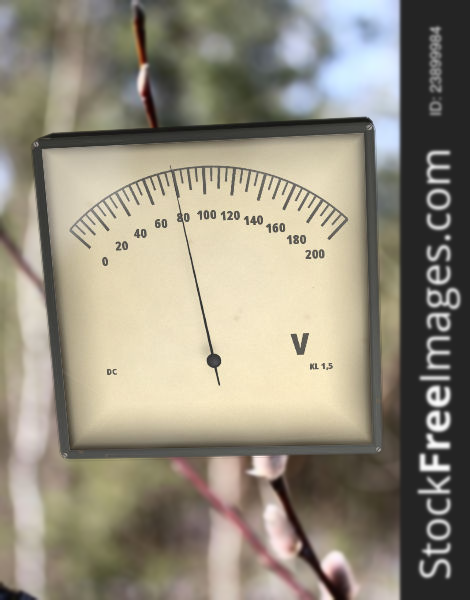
80 V
